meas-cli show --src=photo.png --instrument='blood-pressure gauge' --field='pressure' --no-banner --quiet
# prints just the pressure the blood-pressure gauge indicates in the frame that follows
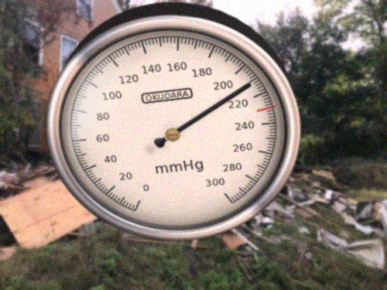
210 mmHg
